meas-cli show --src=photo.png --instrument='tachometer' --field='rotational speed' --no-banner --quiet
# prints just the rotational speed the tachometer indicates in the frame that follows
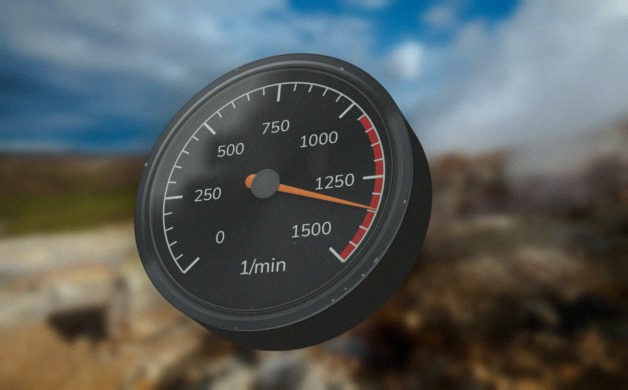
1350 rpm
